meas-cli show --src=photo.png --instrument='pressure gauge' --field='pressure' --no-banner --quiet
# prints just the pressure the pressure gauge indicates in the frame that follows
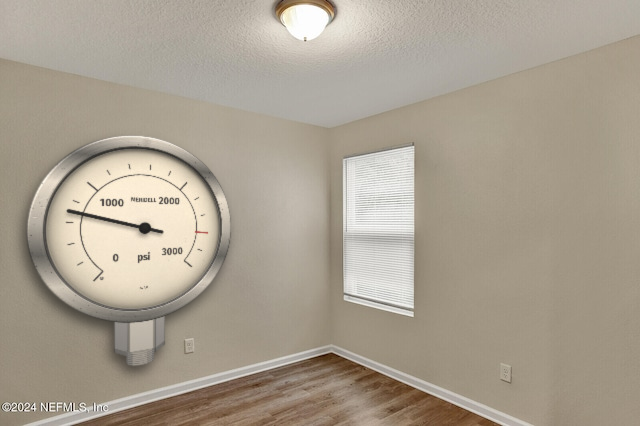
700 psi
